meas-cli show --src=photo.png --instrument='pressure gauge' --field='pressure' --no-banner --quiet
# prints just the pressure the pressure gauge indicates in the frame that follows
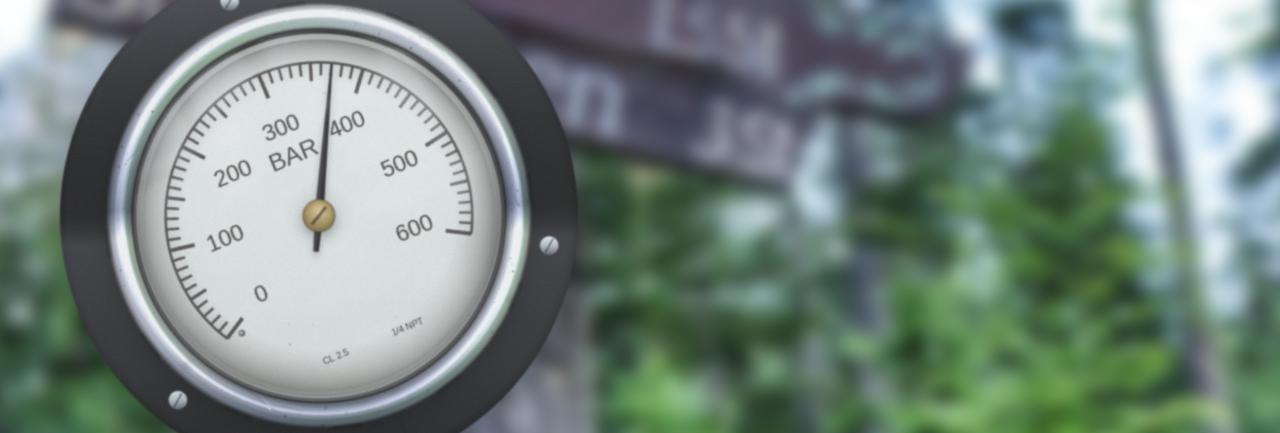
370 bar
